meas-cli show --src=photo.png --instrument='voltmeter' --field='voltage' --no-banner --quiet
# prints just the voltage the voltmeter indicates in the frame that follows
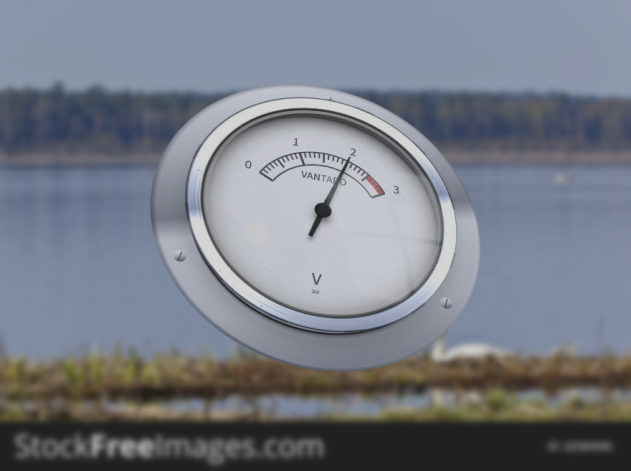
2 V
